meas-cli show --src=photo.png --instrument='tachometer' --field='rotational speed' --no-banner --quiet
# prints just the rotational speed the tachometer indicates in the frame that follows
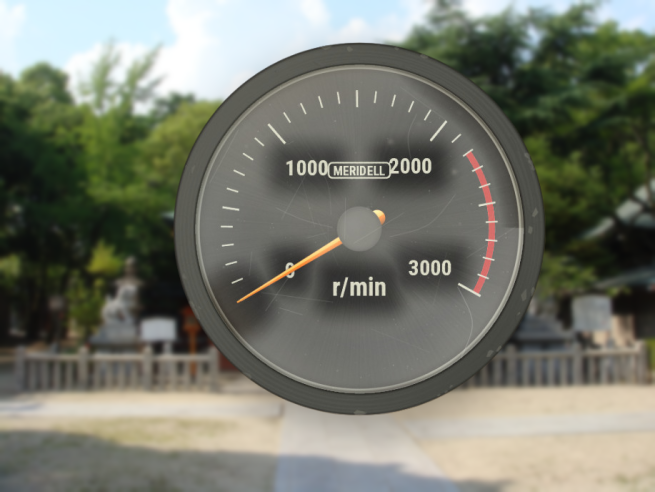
0 rpm
